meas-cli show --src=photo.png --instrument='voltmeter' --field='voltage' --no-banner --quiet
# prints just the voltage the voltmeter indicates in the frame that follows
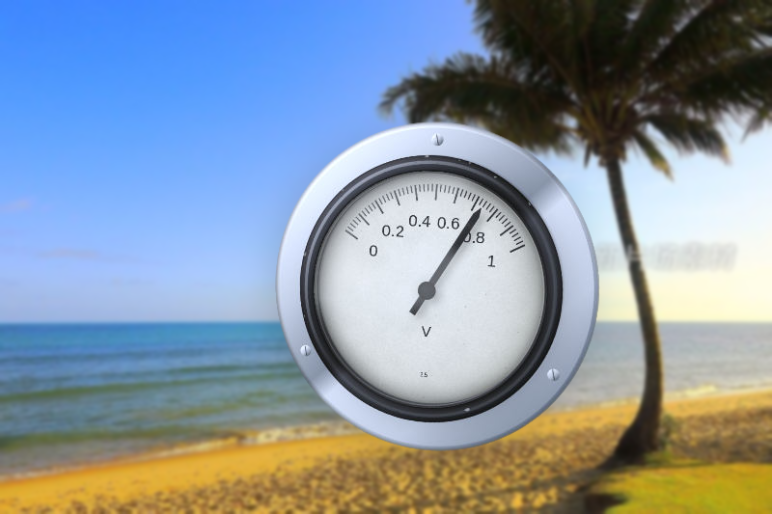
0.74 V
